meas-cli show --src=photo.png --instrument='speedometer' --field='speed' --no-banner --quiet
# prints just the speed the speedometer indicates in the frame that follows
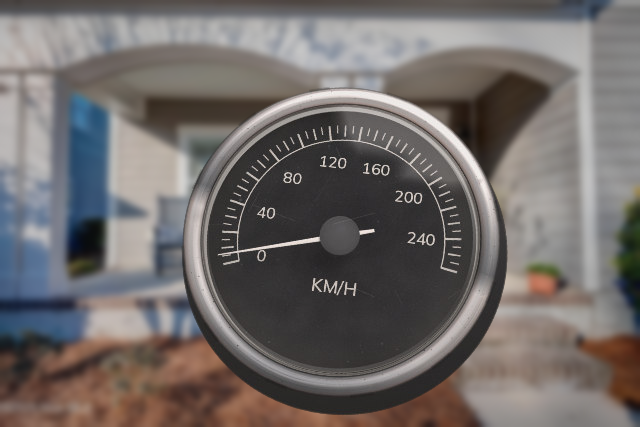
5 km/h
